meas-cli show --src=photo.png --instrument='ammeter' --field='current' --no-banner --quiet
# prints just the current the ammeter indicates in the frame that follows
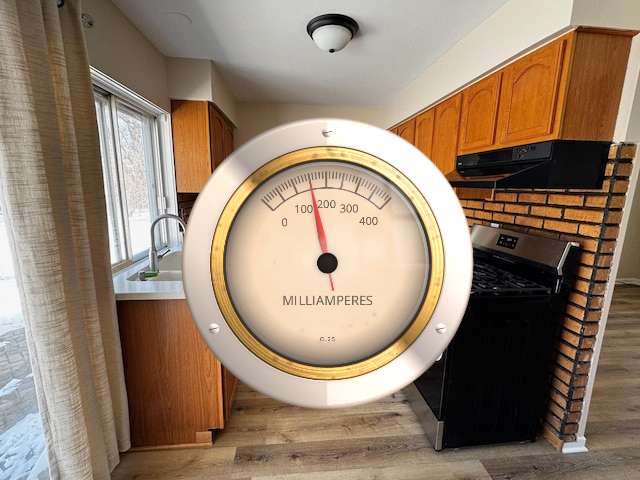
150 mA
